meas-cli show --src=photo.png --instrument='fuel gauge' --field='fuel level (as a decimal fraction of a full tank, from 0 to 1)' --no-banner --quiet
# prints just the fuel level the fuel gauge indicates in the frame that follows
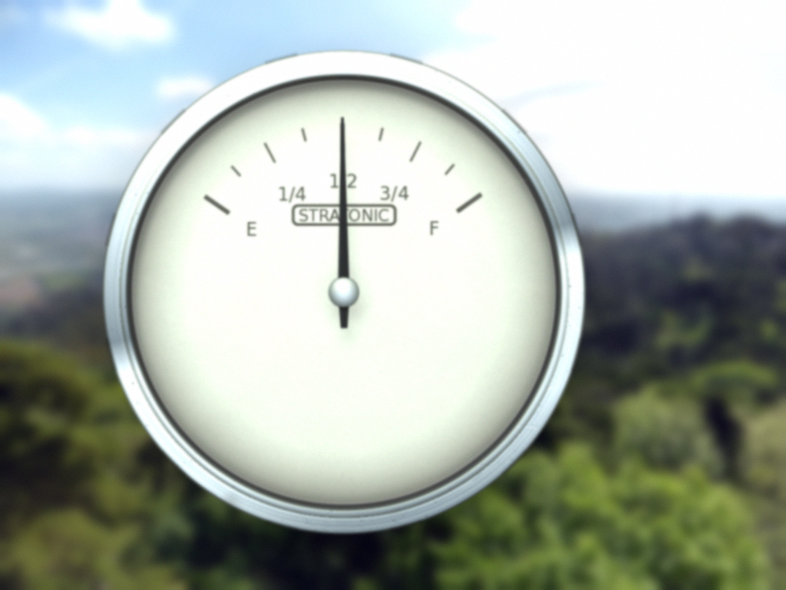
0.5
